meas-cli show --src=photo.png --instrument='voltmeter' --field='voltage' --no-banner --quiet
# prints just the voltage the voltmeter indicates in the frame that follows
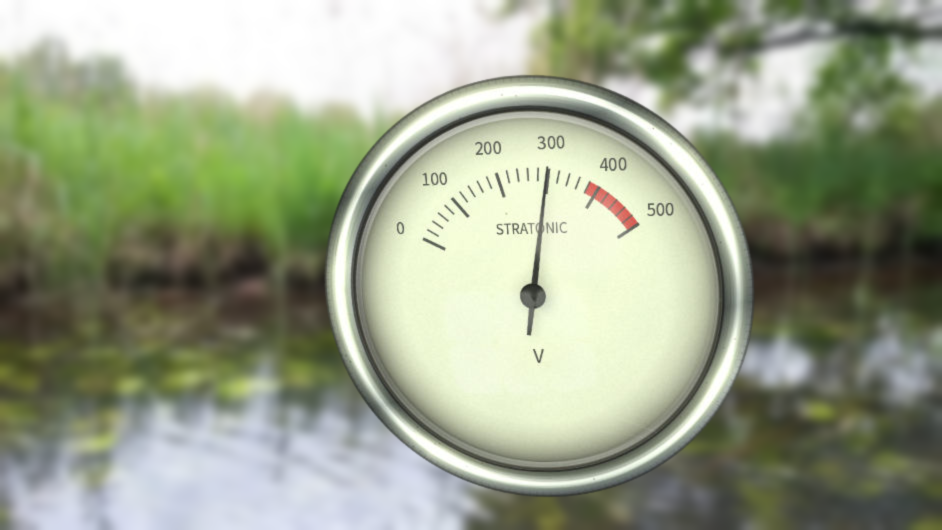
300 V
